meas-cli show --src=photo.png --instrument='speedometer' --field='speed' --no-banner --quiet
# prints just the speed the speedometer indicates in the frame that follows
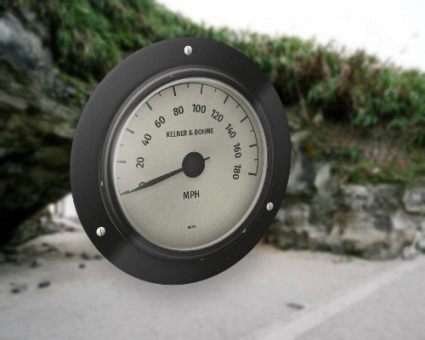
0 mph
